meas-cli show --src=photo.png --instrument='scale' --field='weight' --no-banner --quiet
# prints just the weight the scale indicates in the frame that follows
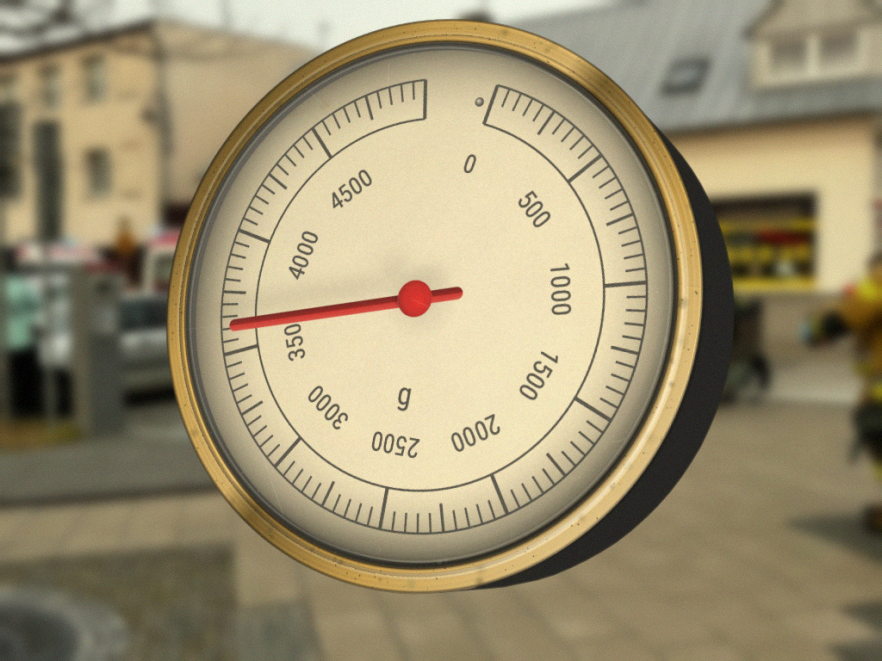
3600 g
